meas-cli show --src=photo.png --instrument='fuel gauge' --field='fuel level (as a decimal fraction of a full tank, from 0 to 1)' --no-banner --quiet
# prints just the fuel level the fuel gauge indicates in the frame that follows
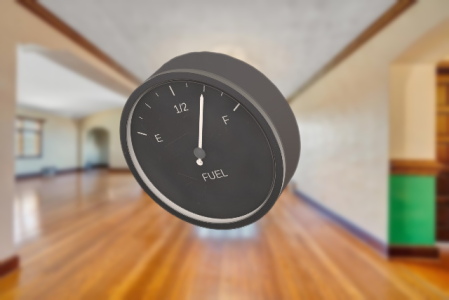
0.75
